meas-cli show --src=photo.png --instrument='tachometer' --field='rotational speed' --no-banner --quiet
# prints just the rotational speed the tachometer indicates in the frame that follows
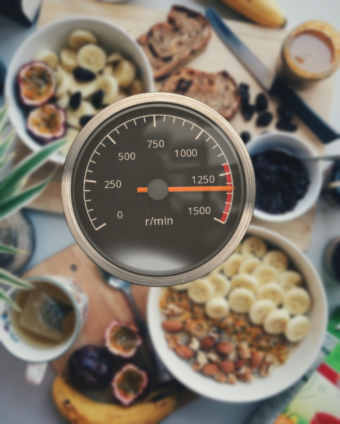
1325 rpm
